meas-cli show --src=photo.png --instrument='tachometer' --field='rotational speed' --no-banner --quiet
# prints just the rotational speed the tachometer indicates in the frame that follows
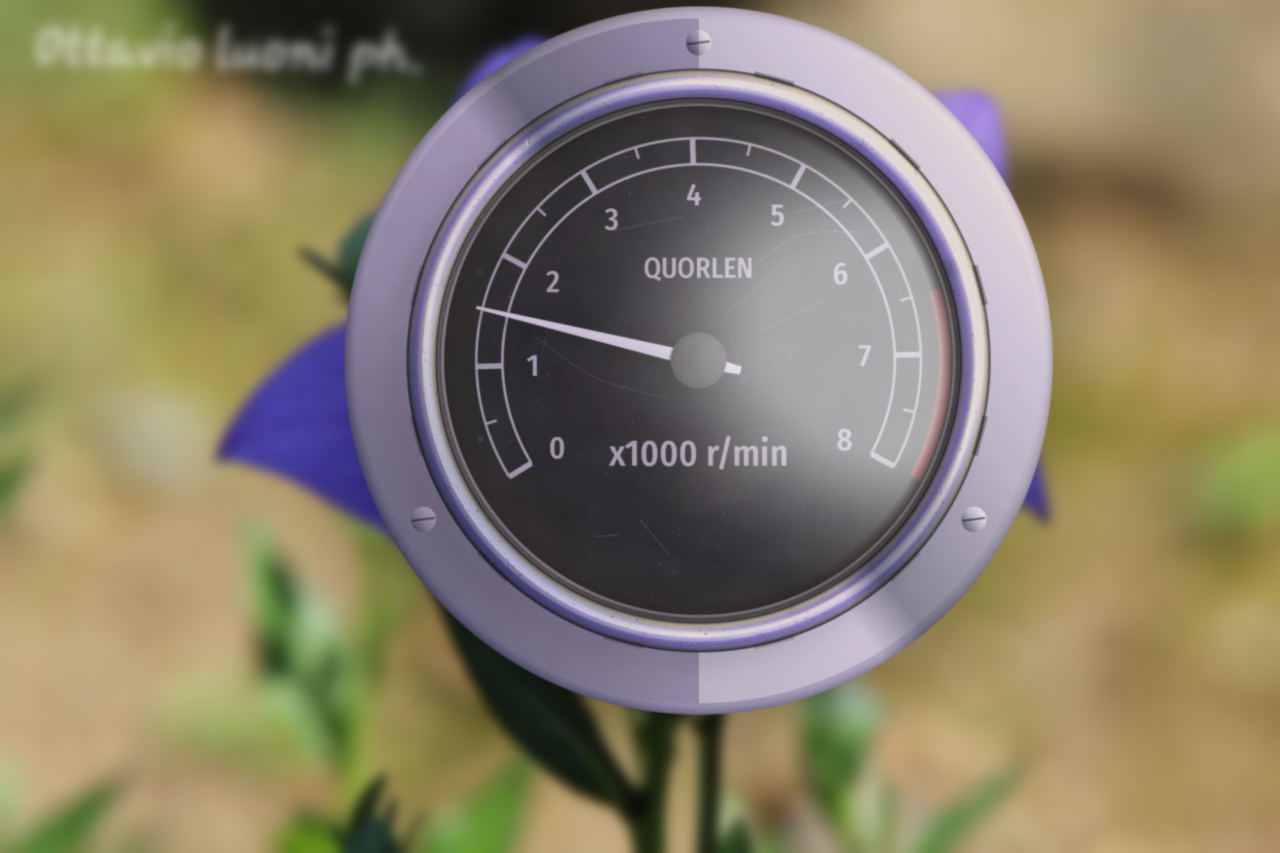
1500 rpm
